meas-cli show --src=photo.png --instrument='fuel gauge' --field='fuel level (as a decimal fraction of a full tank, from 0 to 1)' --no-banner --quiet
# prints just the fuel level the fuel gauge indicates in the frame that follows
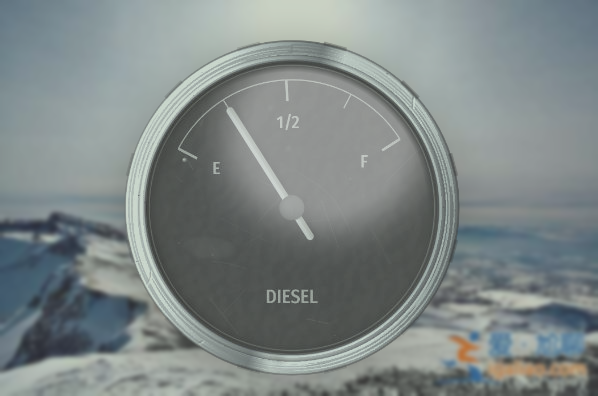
0.25
